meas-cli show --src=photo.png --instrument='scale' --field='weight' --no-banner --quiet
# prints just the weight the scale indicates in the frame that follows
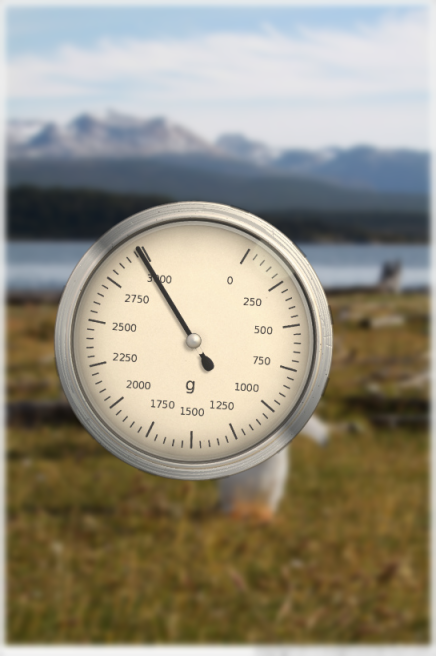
2975 g
